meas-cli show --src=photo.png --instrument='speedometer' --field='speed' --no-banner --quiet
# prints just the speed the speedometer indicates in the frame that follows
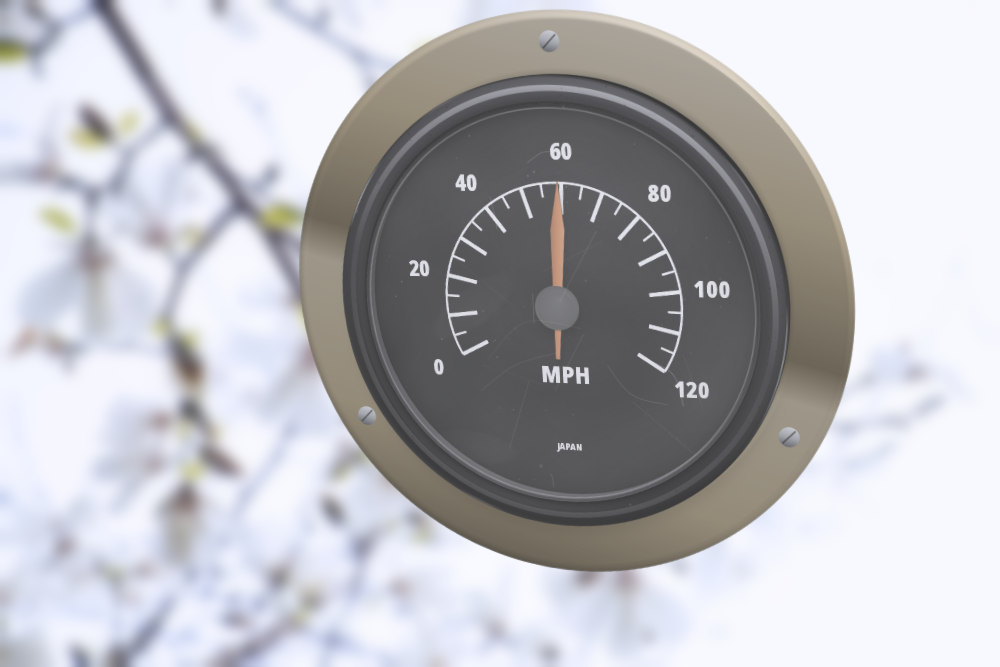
60 mph
